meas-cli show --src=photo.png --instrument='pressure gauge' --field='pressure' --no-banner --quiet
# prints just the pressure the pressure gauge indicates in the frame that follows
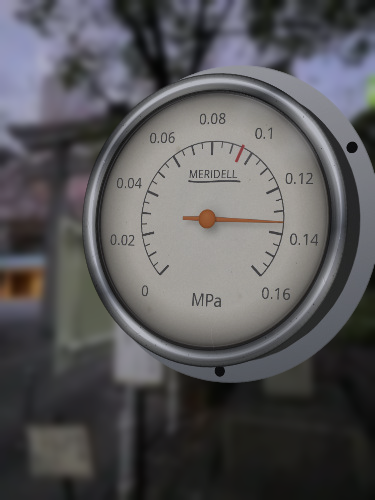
0.135 MPa
